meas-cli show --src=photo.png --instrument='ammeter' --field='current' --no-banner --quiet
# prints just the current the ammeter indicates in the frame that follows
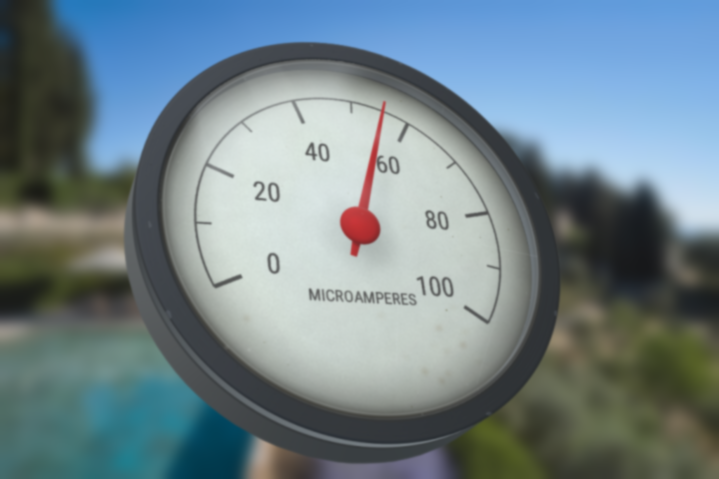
55 µA
